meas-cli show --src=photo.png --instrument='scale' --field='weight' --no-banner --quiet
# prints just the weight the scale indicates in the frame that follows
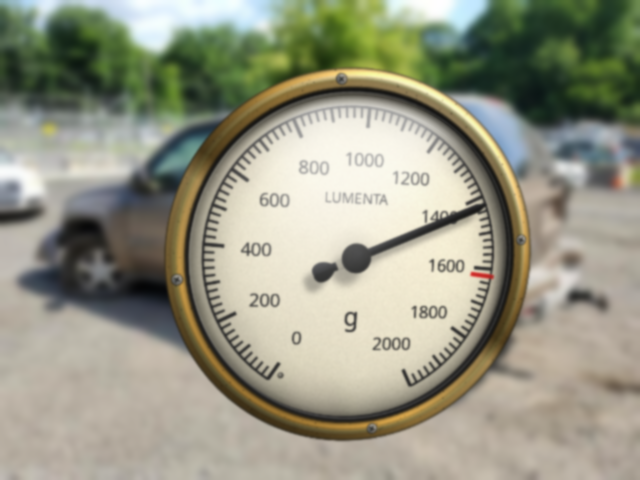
1420 g
